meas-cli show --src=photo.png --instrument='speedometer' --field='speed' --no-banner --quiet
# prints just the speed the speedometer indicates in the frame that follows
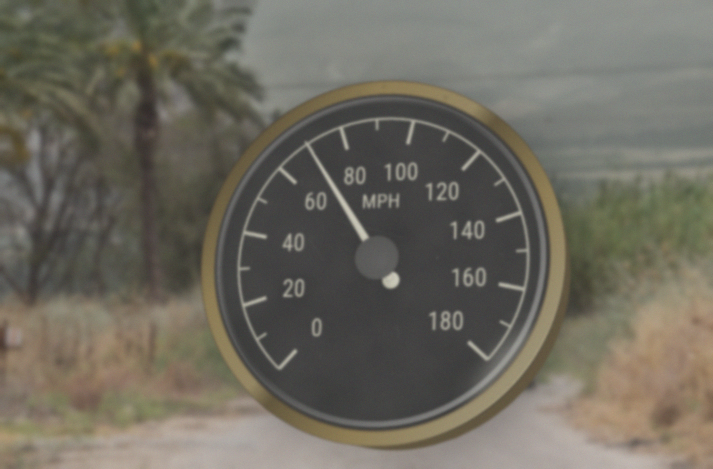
70 mph
